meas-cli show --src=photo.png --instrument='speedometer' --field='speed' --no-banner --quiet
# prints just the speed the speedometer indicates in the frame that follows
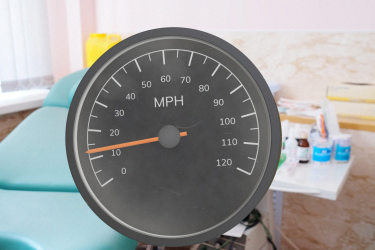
12.5 mph
